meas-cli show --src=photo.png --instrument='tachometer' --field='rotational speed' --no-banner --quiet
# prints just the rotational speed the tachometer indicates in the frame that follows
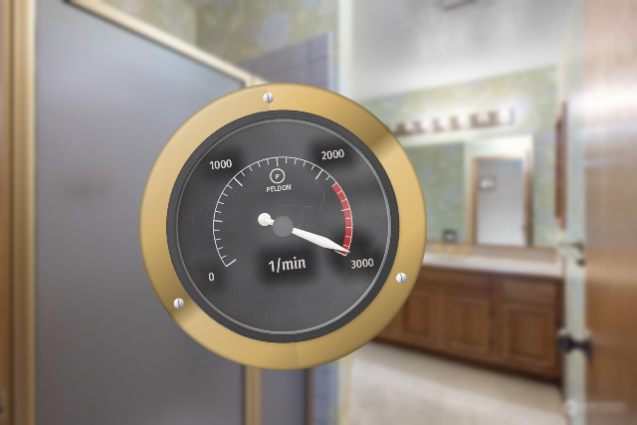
2950 rpm
